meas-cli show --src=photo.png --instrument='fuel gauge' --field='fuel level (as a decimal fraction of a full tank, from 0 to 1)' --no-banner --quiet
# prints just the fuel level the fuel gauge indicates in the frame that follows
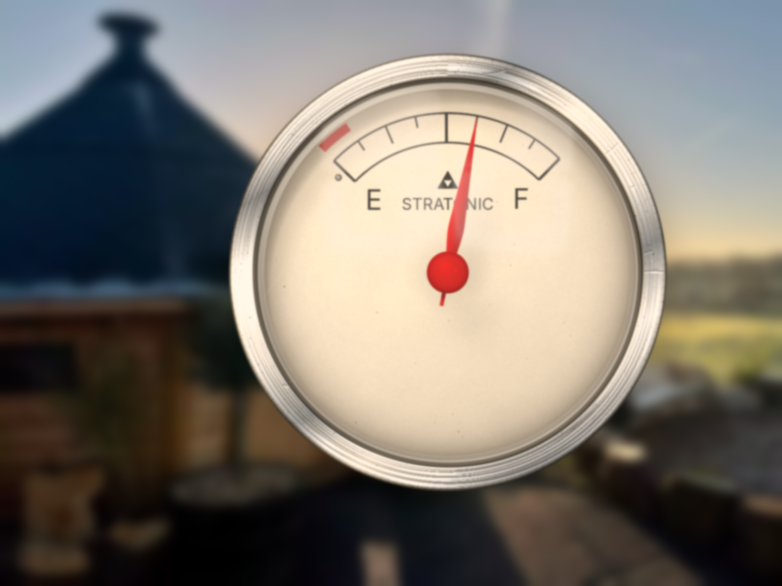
0.625
